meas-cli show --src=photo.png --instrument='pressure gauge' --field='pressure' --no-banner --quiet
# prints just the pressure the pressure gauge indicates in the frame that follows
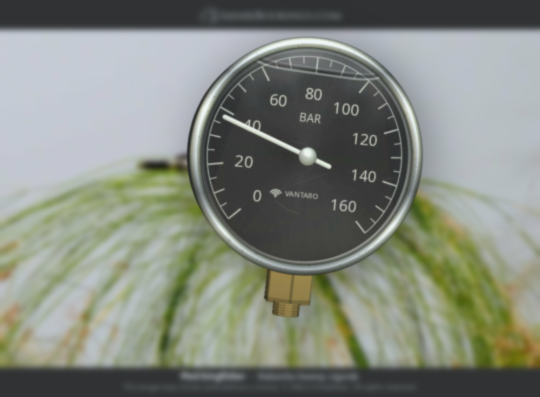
37.5 bar
